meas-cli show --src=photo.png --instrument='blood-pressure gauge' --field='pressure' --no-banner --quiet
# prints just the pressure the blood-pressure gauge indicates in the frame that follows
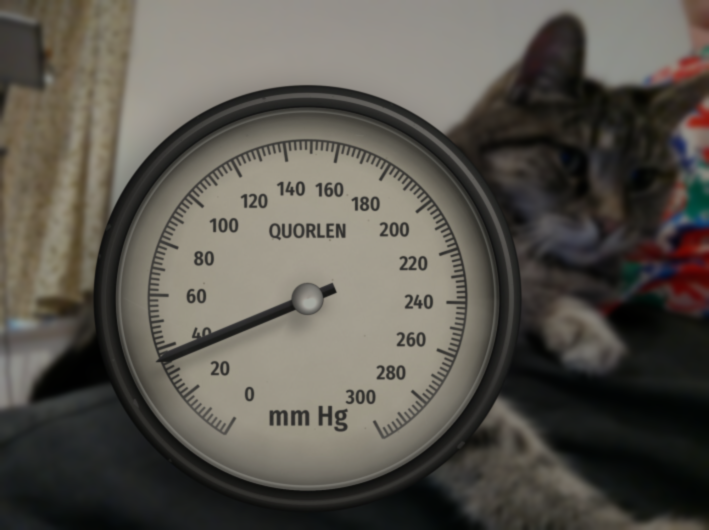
36 mmHg
